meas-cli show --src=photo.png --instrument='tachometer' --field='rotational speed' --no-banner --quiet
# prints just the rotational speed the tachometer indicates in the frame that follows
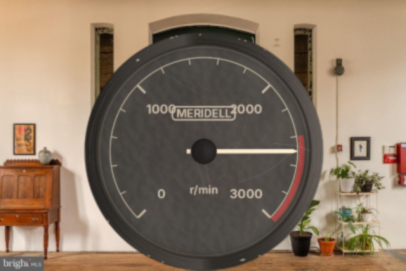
2500 rpm
